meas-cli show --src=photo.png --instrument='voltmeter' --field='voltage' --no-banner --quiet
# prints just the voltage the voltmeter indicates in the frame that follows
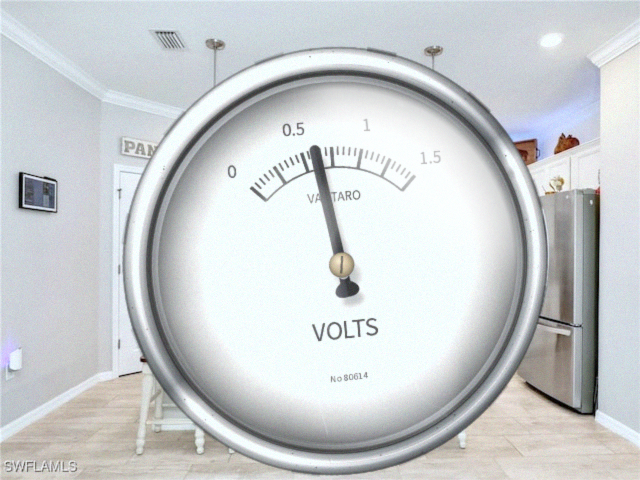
0.6 V
